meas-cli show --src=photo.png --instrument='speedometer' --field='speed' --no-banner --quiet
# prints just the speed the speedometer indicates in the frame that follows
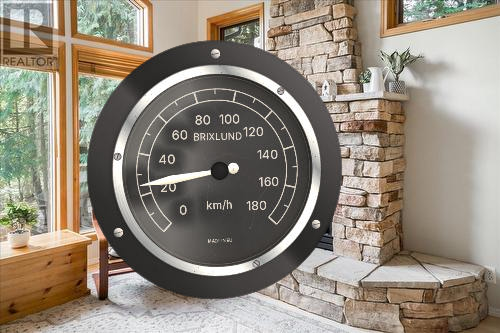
25 km/h
